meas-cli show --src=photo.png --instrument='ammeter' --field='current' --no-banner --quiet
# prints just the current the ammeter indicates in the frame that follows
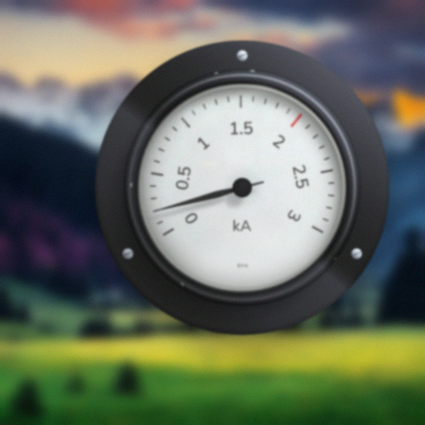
0.2 kA
